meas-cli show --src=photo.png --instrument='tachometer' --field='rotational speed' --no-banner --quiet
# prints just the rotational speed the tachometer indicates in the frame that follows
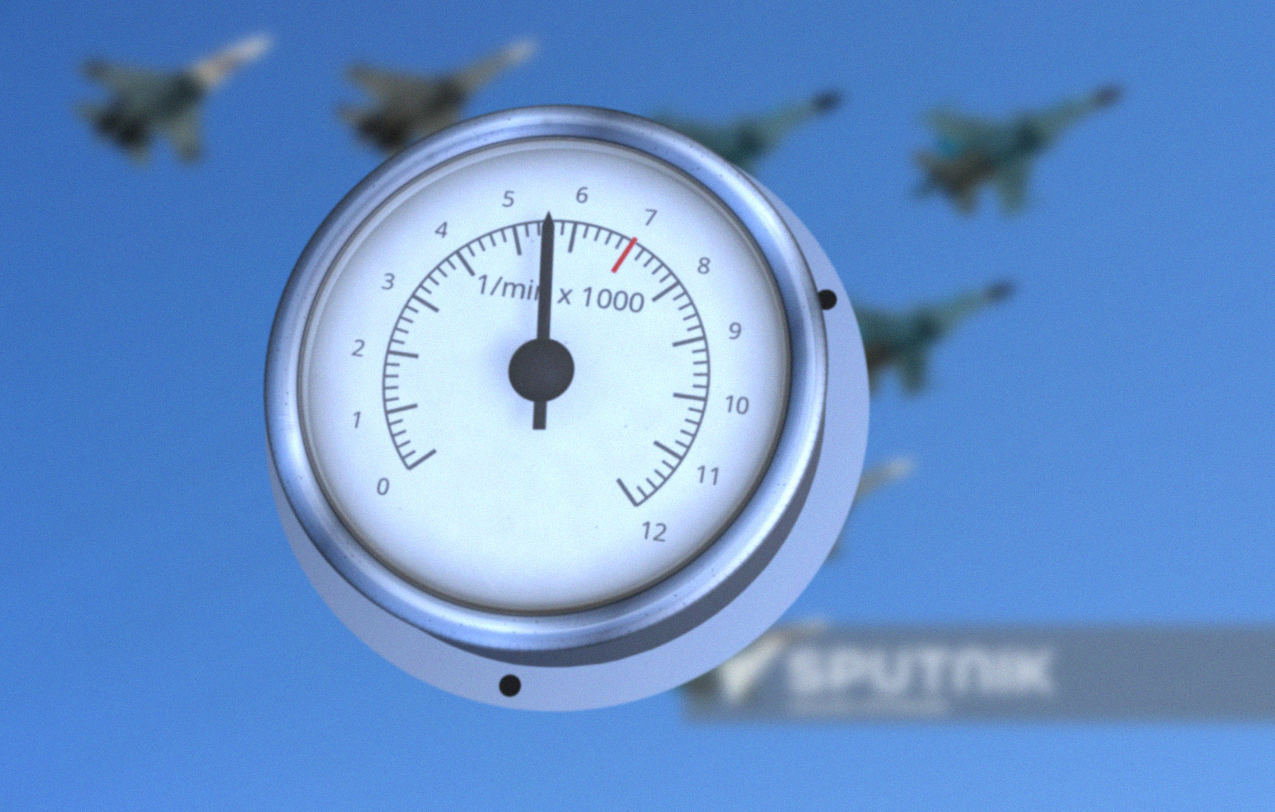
5600 rpm
